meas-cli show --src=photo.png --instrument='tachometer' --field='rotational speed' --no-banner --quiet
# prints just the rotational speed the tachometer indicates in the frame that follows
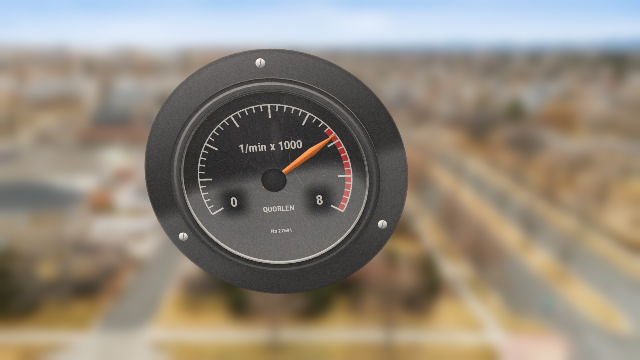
5800 rpm
